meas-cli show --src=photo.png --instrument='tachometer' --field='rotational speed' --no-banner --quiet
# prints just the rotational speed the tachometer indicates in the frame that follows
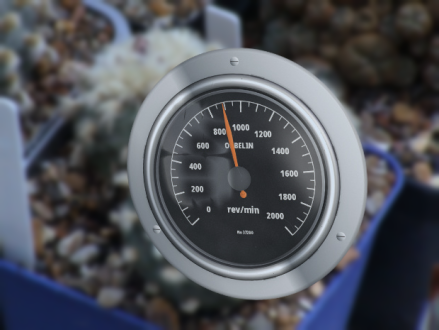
900 rpm
